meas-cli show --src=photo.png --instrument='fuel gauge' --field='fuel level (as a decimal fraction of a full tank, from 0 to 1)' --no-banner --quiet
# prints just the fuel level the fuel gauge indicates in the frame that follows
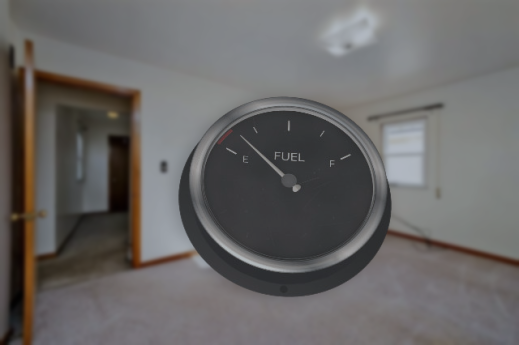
0.125
